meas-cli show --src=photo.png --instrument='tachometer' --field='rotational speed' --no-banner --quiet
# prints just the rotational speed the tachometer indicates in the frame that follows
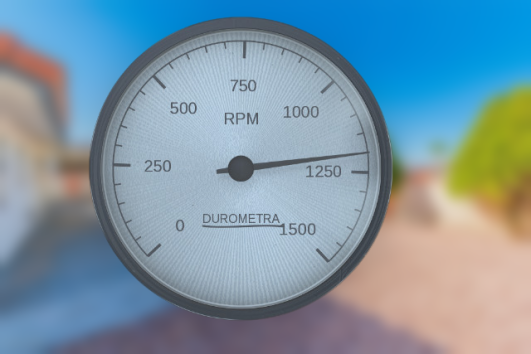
1200 rpm
